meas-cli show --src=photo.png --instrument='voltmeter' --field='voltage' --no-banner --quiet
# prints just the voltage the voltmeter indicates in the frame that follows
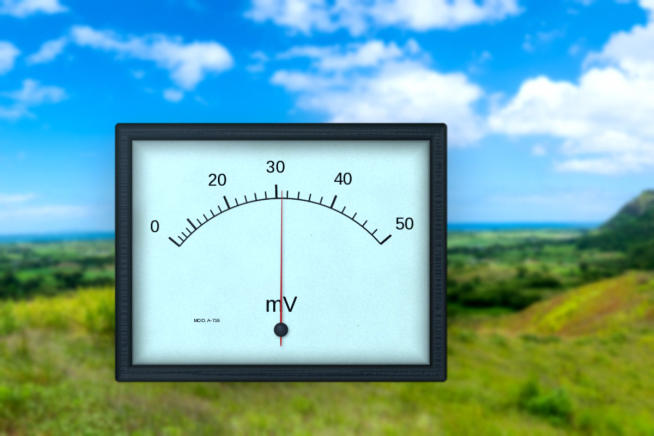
31 mV
